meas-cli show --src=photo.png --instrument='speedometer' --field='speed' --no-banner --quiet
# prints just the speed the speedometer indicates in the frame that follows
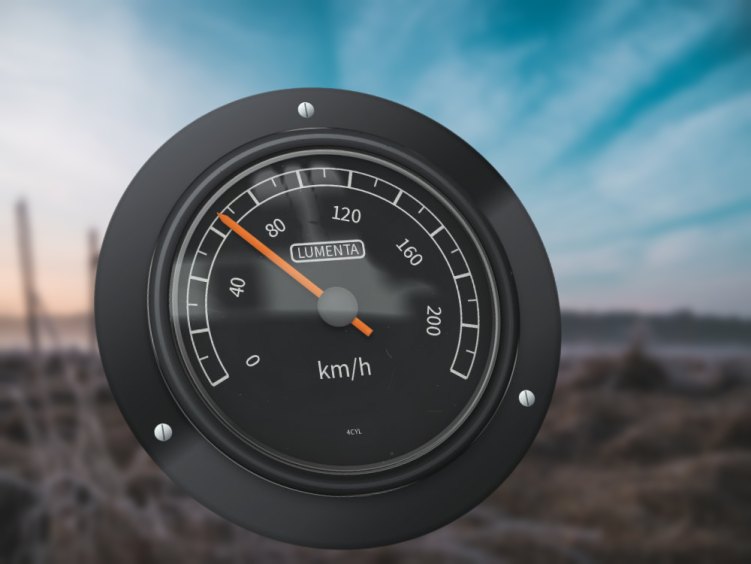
65 km/h
